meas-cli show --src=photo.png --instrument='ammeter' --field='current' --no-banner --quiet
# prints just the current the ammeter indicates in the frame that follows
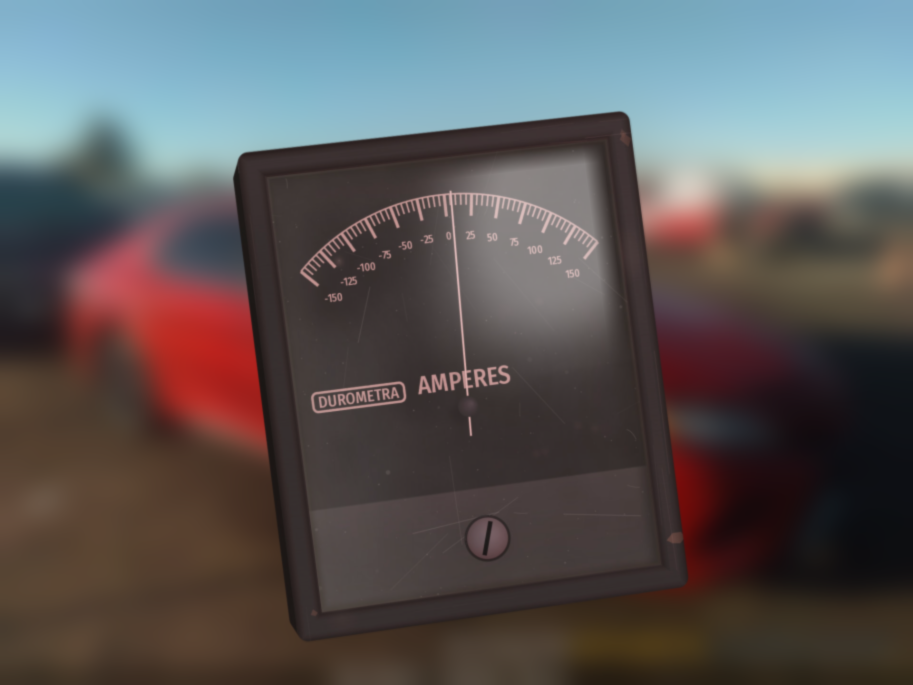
5 A
